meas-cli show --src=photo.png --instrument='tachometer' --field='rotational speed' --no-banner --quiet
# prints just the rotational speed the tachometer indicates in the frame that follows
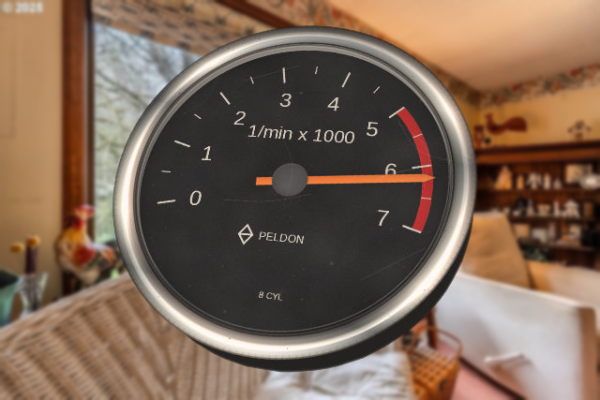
6250 rpm
